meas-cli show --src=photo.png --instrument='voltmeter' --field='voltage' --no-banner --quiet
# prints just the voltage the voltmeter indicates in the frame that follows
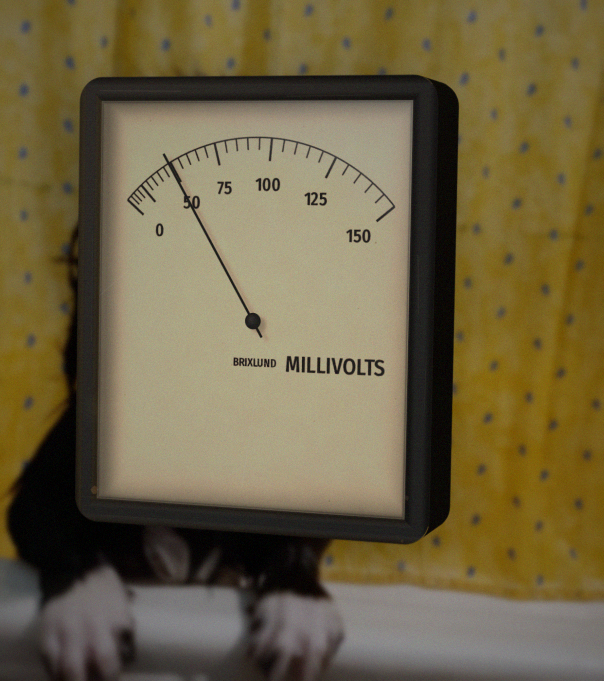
50 mV
